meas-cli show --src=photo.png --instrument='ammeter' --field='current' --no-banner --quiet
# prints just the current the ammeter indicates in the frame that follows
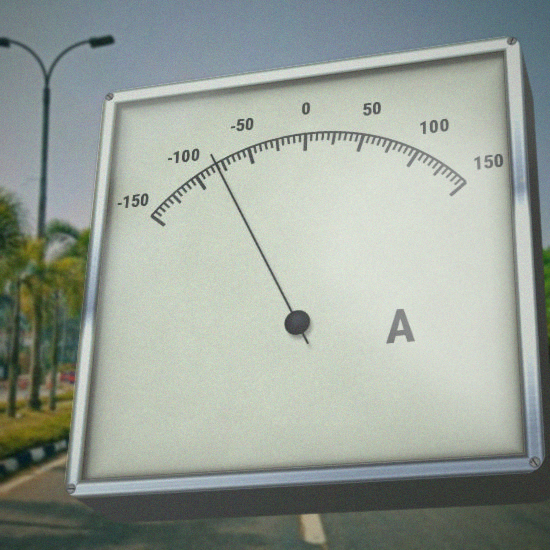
-80 A
